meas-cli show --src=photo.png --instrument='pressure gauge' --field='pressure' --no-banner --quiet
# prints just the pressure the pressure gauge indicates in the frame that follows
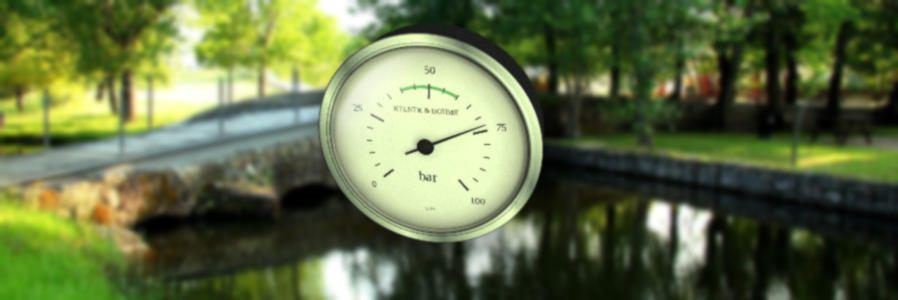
72.5 bar
